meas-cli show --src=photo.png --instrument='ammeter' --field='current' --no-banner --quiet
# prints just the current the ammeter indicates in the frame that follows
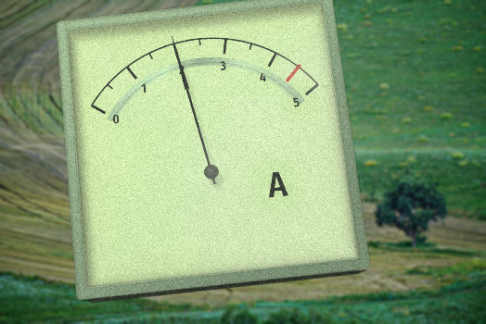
2 A
